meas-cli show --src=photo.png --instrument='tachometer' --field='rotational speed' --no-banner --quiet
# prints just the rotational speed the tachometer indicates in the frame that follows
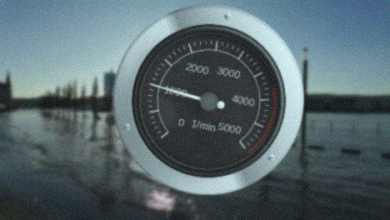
1000 rpm
